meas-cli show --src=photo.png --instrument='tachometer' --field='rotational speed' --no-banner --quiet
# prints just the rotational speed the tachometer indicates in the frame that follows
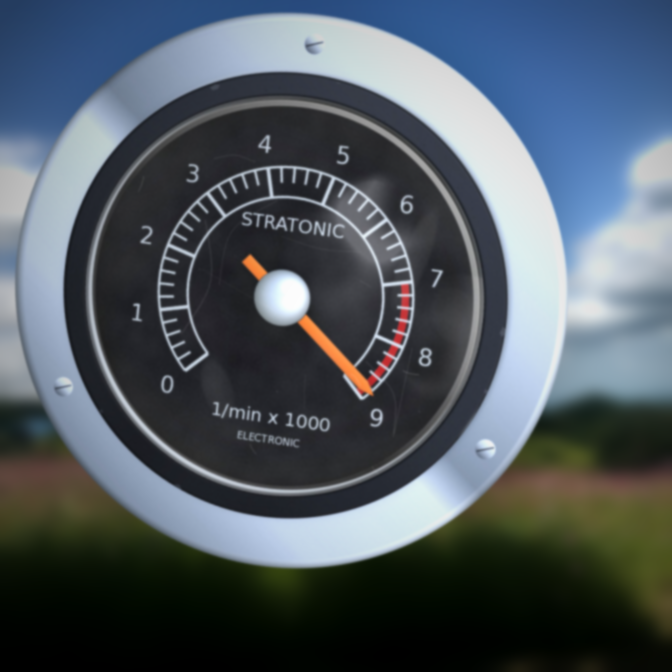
8800 rpm
